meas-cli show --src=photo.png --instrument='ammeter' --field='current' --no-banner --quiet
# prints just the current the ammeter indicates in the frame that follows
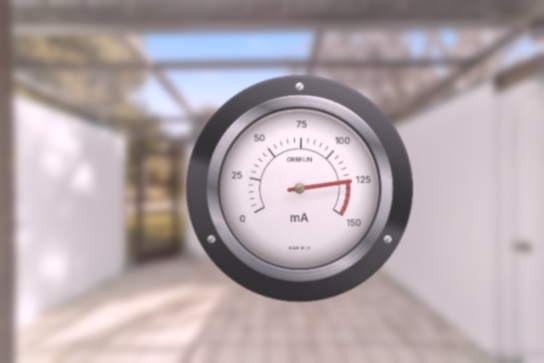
125 mA
